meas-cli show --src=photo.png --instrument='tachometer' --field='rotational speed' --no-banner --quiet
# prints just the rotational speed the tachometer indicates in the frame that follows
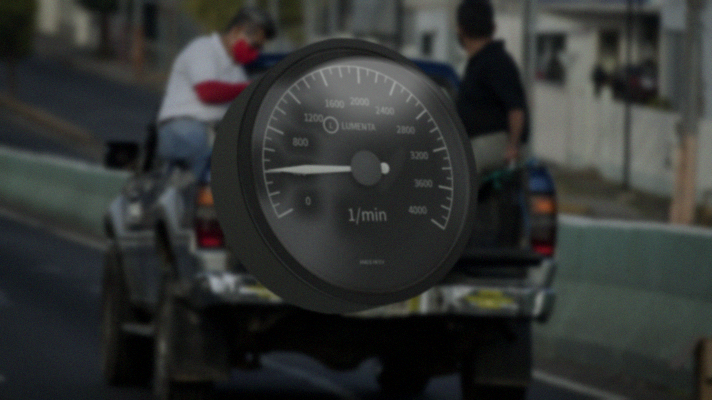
400 rpm
